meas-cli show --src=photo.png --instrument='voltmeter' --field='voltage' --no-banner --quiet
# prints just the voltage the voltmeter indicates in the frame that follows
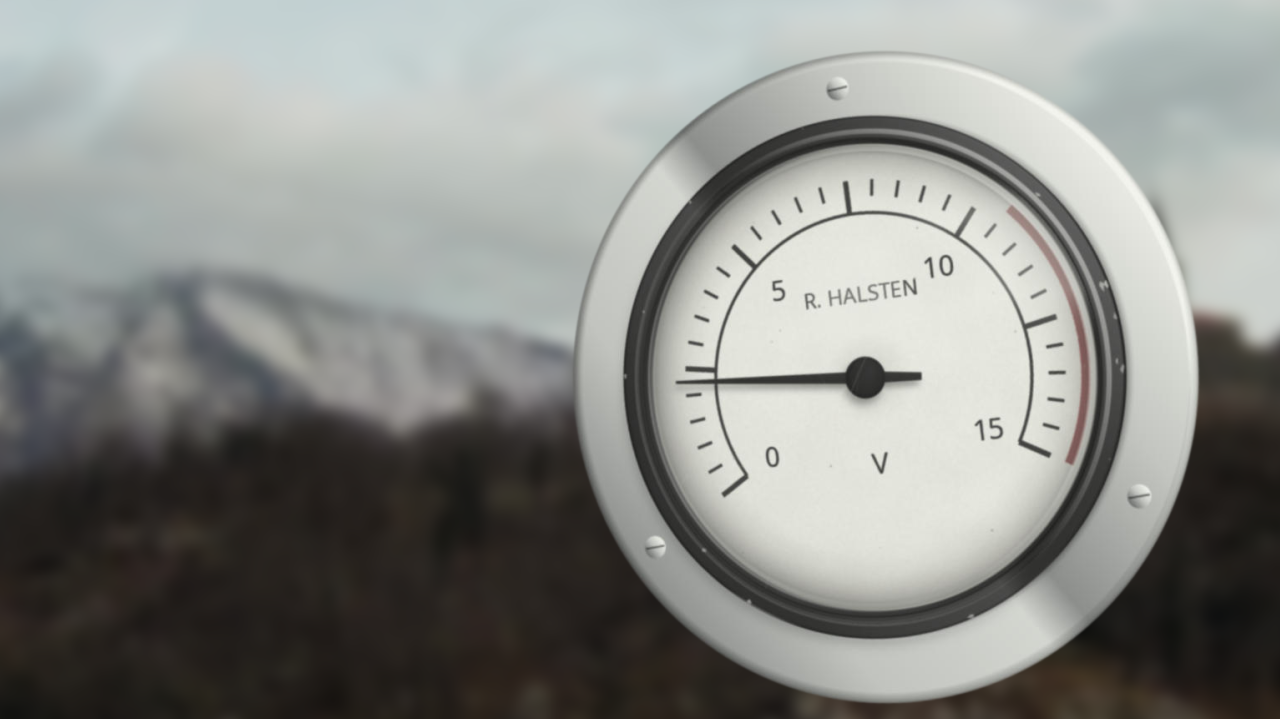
2.25 V
